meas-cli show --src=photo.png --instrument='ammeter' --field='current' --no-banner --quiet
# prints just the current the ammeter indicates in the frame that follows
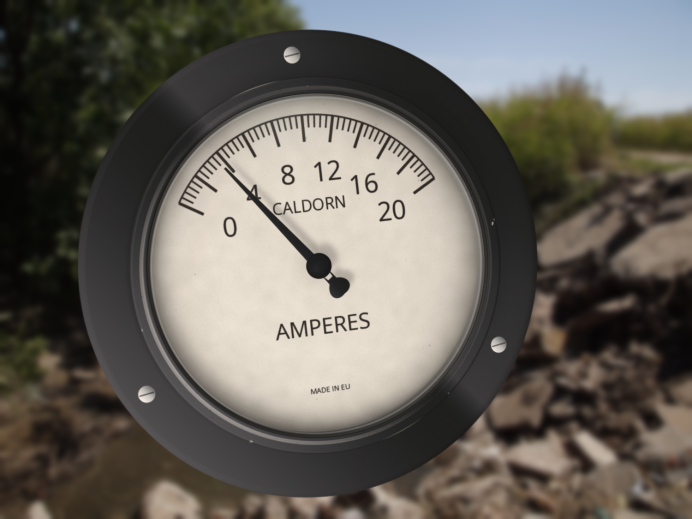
3.6 A
